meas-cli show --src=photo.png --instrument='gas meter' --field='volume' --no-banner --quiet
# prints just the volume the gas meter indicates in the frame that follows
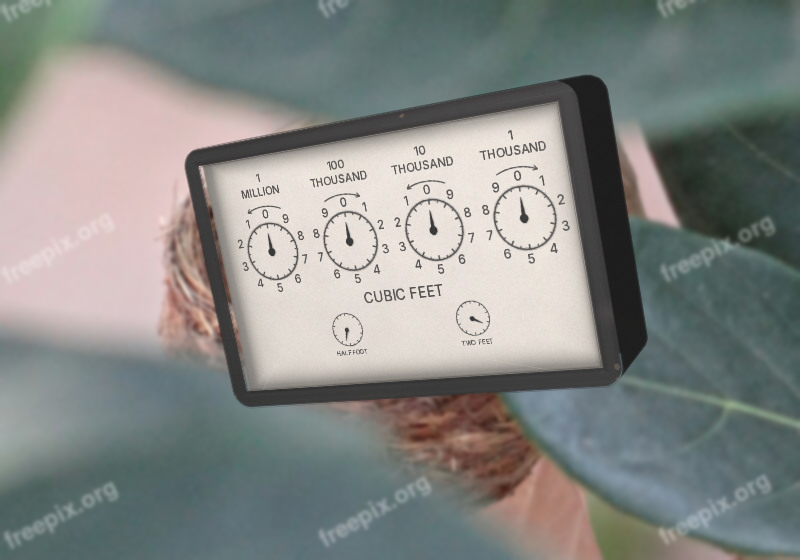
0 ft³
